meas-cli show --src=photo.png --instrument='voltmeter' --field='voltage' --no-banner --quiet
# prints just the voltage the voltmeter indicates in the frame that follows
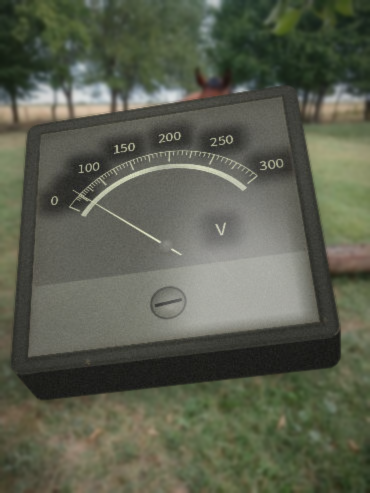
50 V
